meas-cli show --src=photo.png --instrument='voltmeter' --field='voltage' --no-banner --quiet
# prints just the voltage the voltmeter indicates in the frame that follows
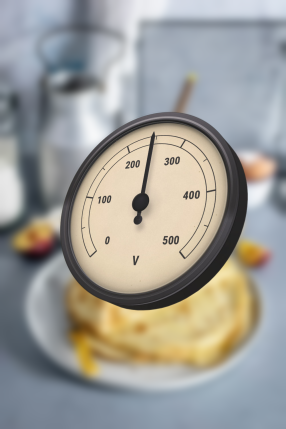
250 V
